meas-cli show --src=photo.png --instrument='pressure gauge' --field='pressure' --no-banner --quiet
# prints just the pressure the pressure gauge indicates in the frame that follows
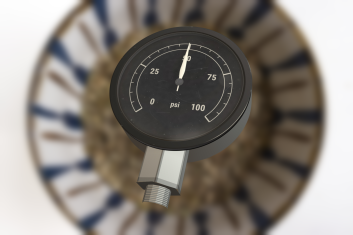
50 psi
